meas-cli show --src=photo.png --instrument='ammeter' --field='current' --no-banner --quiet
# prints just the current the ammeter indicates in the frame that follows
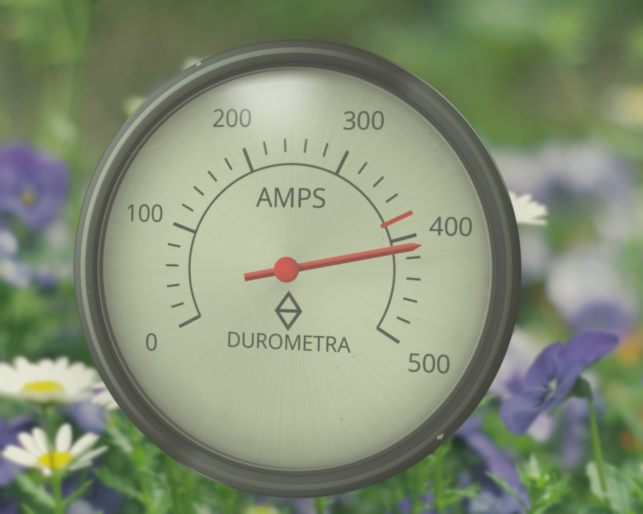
410 A
